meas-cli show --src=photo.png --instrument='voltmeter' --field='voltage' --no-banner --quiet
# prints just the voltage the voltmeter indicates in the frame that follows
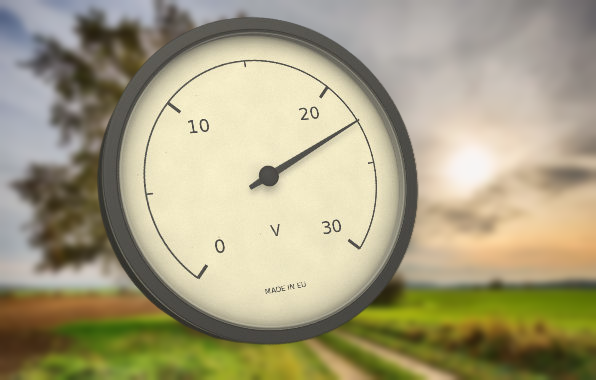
22.5 V
